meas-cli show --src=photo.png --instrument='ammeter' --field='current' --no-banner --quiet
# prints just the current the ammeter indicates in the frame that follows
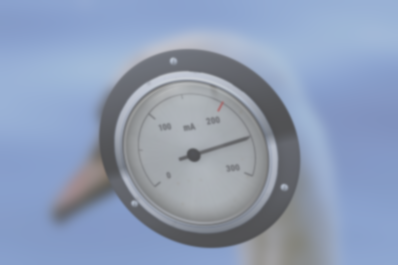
250 mA
